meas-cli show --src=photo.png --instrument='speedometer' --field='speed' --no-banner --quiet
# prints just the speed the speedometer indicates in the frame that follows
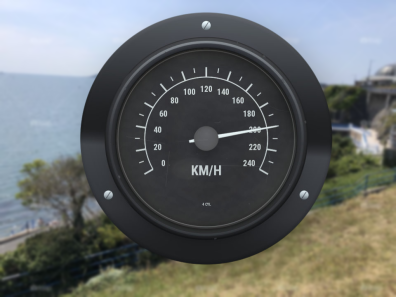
200 km/h
